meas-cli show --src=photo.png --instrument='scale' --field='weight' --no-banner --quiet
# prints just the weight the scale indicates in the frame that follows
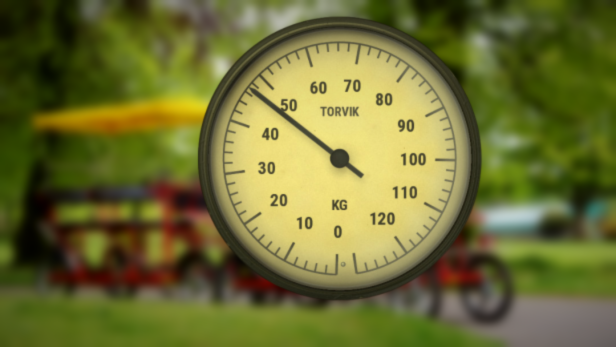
47 kg
